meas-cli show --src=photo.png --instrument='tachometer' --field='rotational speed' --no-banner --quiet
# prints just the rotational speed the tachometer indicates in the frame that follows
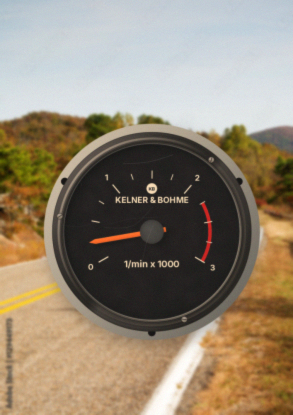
250 rpm
